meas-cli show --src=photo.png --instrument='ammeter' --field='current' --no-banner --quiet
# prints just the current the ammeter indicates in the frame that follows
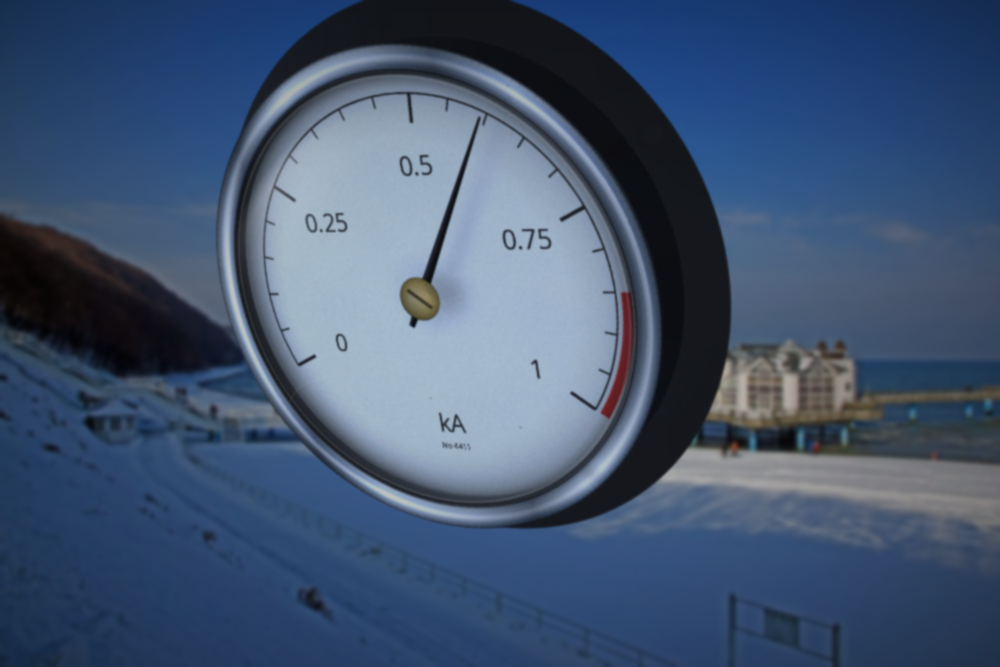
0.6 kA
